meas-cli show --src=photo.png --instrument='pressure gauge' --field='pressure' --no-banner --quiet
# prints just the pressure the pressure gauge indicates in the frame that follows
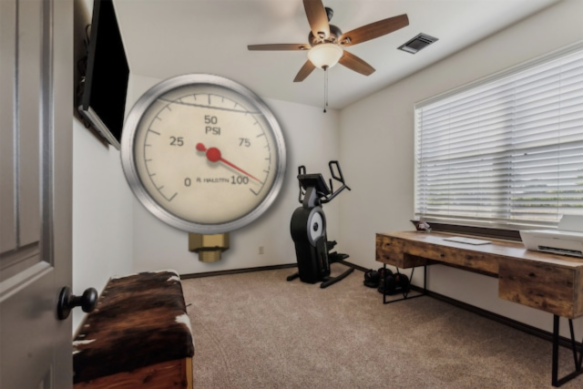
95 psi
